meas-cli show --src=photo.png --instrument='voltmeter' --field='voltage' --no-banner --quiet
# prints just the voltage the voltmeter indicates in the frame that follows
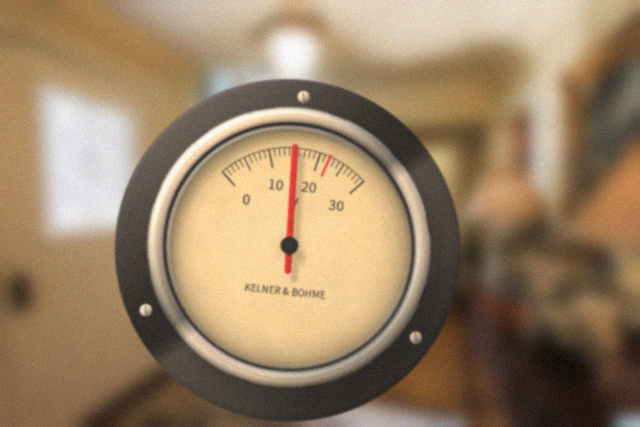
15 V
